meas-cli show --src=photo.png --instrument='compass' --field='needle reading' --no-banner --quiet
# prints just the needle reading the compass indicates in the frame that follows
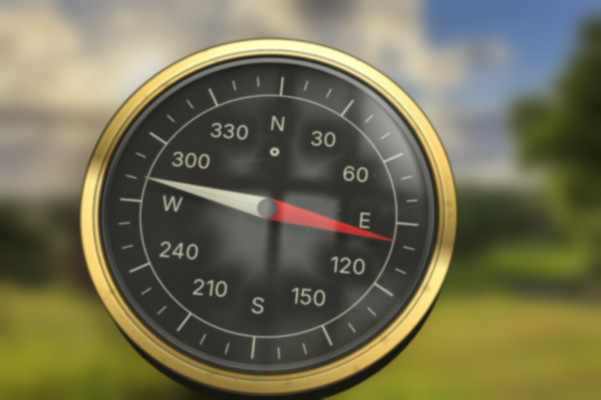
100 °
